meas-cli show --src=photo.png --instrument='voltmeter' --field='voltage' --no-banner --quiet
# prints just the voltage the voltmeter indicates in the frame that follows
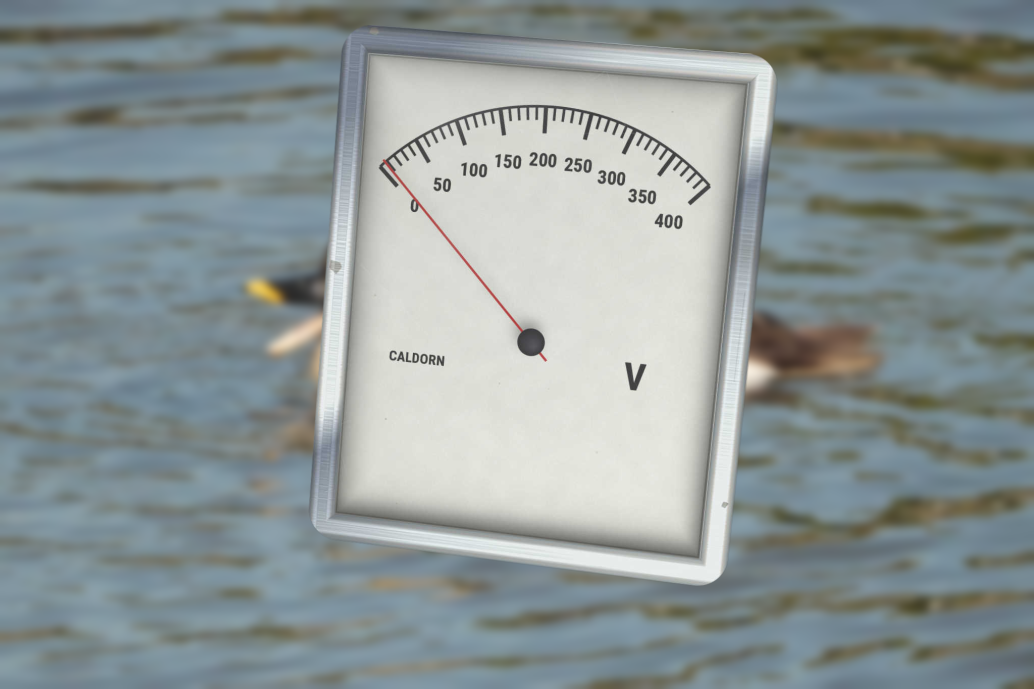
10 V
